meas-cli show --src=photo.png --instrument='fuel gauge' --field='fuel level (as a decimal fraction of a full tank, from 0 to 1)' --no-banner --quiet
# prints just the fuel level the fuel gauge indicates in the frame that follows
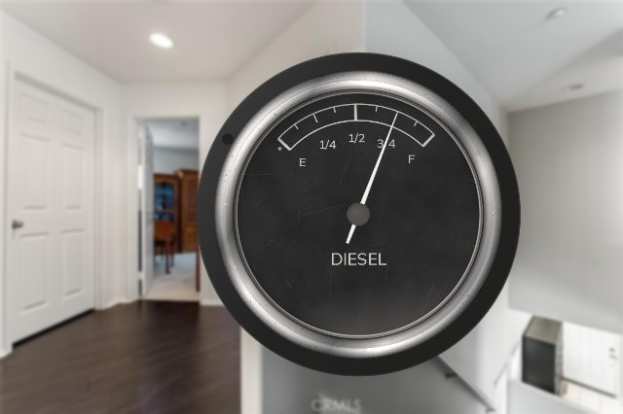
0.75
